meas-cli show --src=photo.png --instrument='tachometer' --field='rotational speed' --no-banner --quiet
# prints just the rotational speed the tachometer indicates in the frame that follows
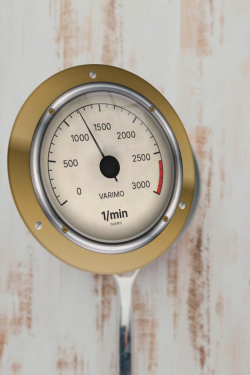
1200 rpm
